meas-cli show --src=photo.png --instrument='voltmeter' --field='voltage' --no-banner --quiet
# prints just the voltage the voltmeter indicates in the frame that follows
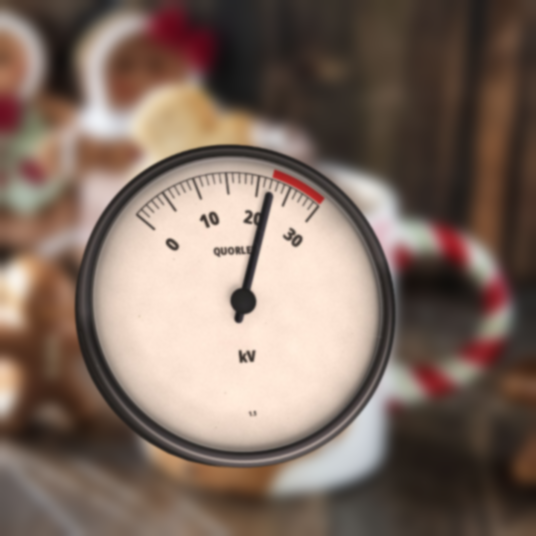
22 kV
